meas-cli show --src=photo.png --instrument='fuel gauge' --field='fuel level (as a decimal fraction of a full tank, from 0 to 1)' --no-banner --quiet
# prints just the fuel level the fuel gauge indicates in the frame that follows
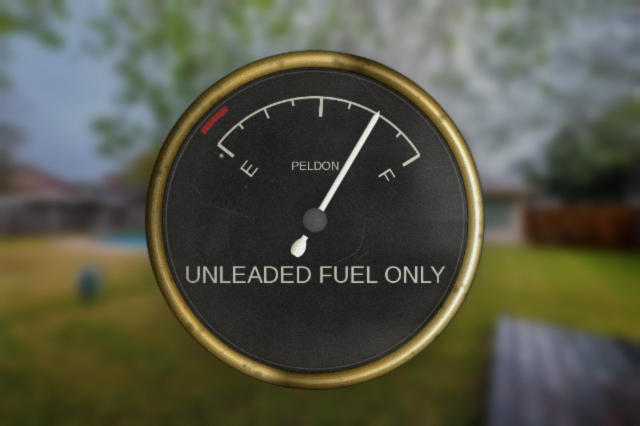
0.75
